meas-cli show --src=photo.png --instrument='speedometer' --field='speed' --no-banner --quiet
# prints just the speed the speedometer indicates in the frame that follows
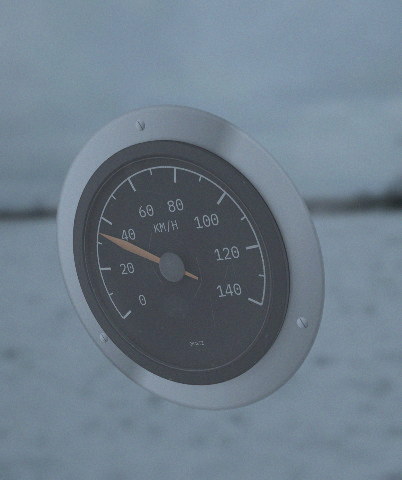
35 km/h
